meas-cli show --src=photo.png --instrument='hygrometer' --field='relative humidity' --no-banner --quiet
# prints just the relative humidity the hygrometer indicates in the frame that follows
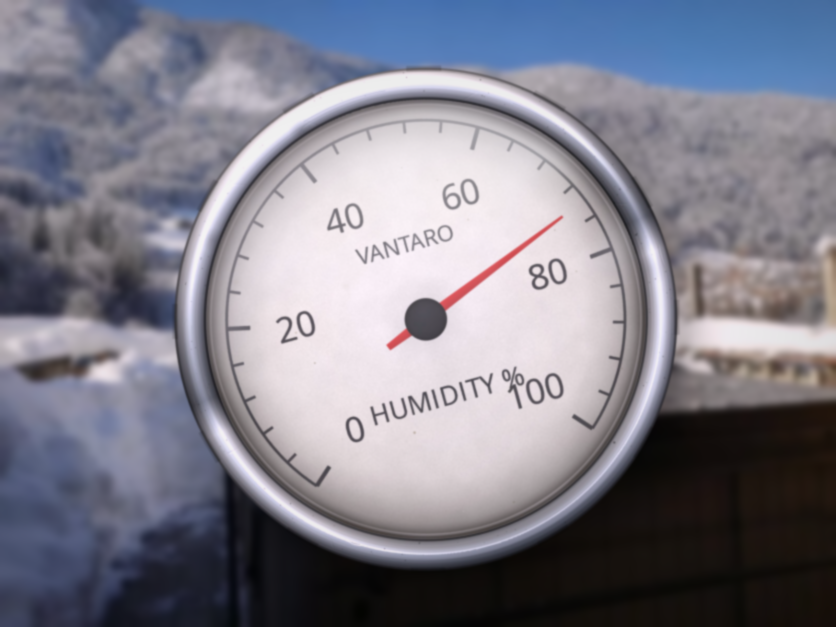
74 %
